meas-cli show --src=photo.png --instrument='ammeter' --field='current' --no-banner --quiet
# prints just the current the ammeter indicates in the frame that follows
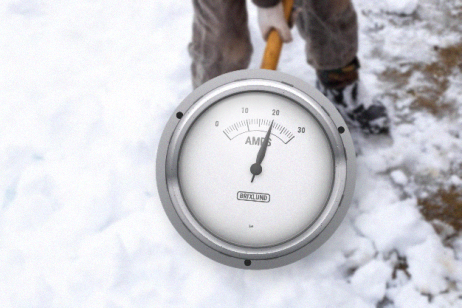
20 A
